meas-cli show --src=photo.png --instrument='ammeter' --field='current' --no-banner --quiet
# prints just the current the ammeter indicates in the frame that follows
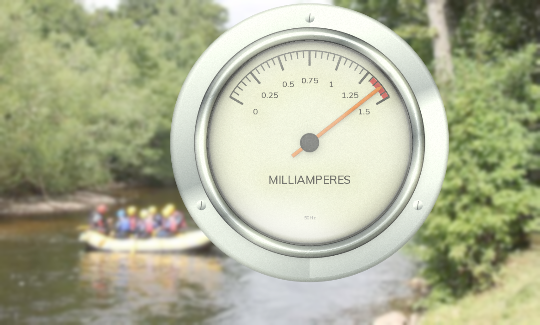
1.4 mA
